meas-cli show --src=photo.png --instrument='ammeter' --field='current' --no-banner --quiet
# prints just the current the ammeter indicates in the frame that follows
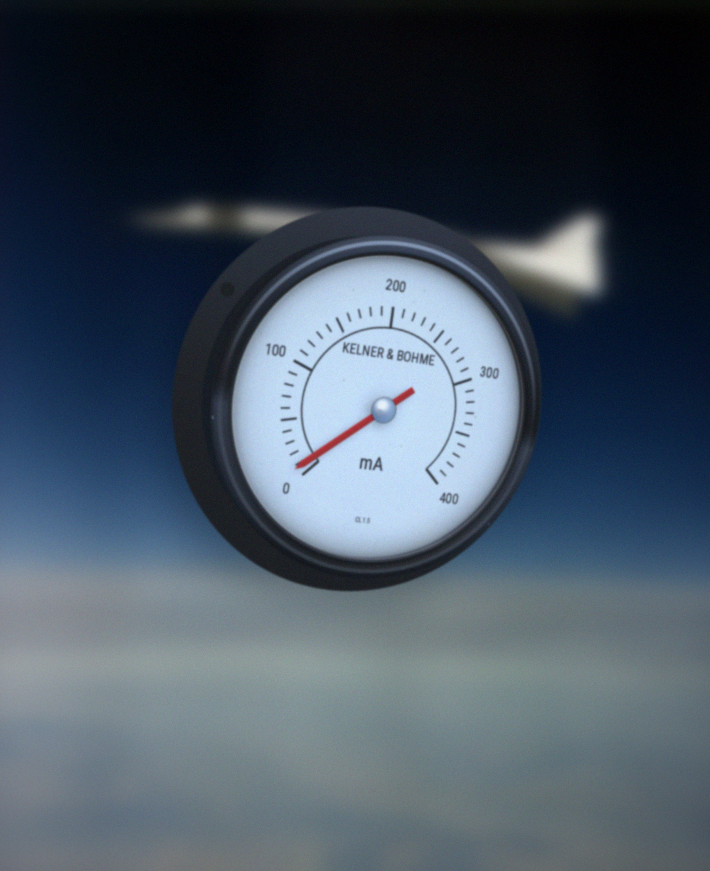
10 mA
